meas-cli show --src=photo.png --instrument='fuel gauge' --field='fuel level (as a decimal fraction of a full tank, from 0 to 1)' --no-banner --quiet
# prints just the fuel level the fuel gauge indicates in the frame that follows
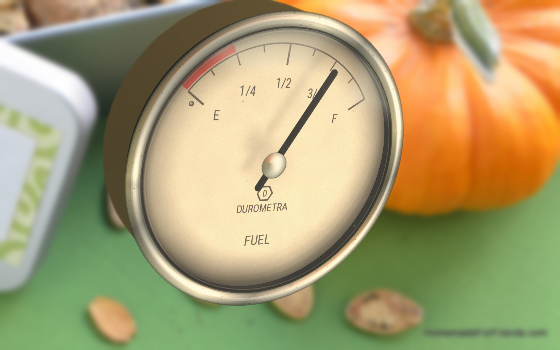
0.75
